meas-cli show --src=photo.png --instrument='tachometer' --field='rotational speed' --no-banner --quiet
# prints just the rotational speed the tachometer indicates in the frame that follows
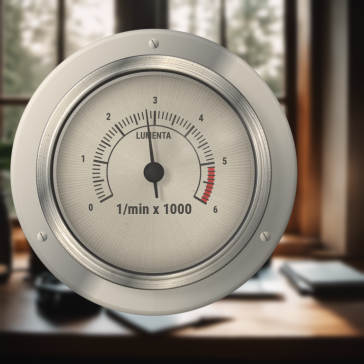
2800 rpm
